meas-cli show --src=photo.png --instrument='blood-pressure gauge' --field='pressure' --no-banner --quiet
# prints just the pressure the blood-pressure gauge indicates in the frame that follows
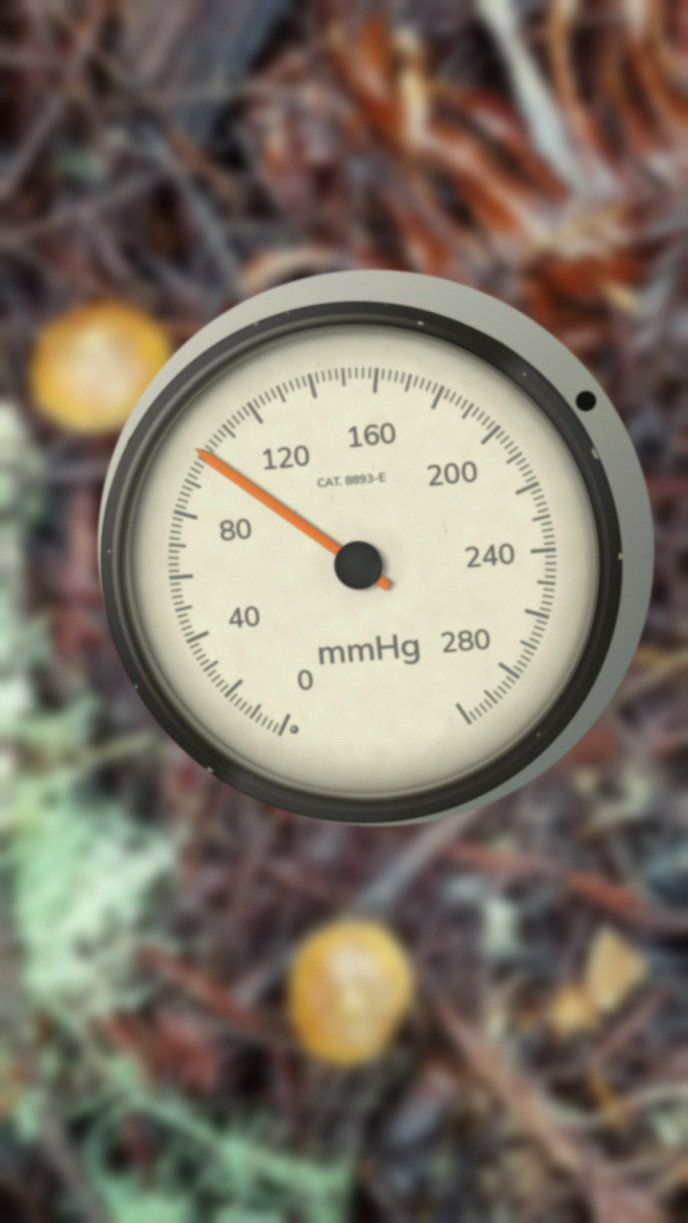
100 mmHg
